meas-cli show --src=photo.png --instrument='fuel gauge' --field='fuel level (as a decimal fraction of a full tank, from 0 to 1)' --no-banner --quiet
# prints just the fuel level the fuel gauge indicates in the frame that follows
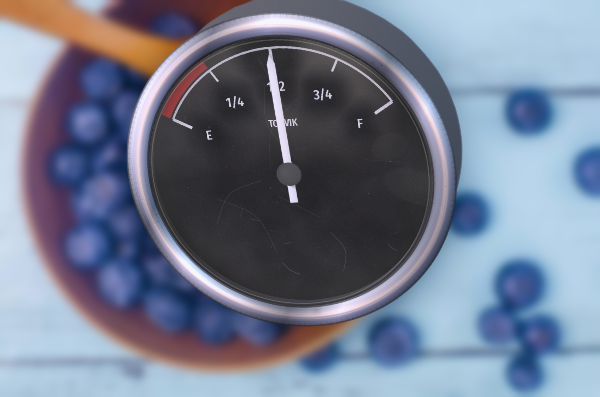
0.5
